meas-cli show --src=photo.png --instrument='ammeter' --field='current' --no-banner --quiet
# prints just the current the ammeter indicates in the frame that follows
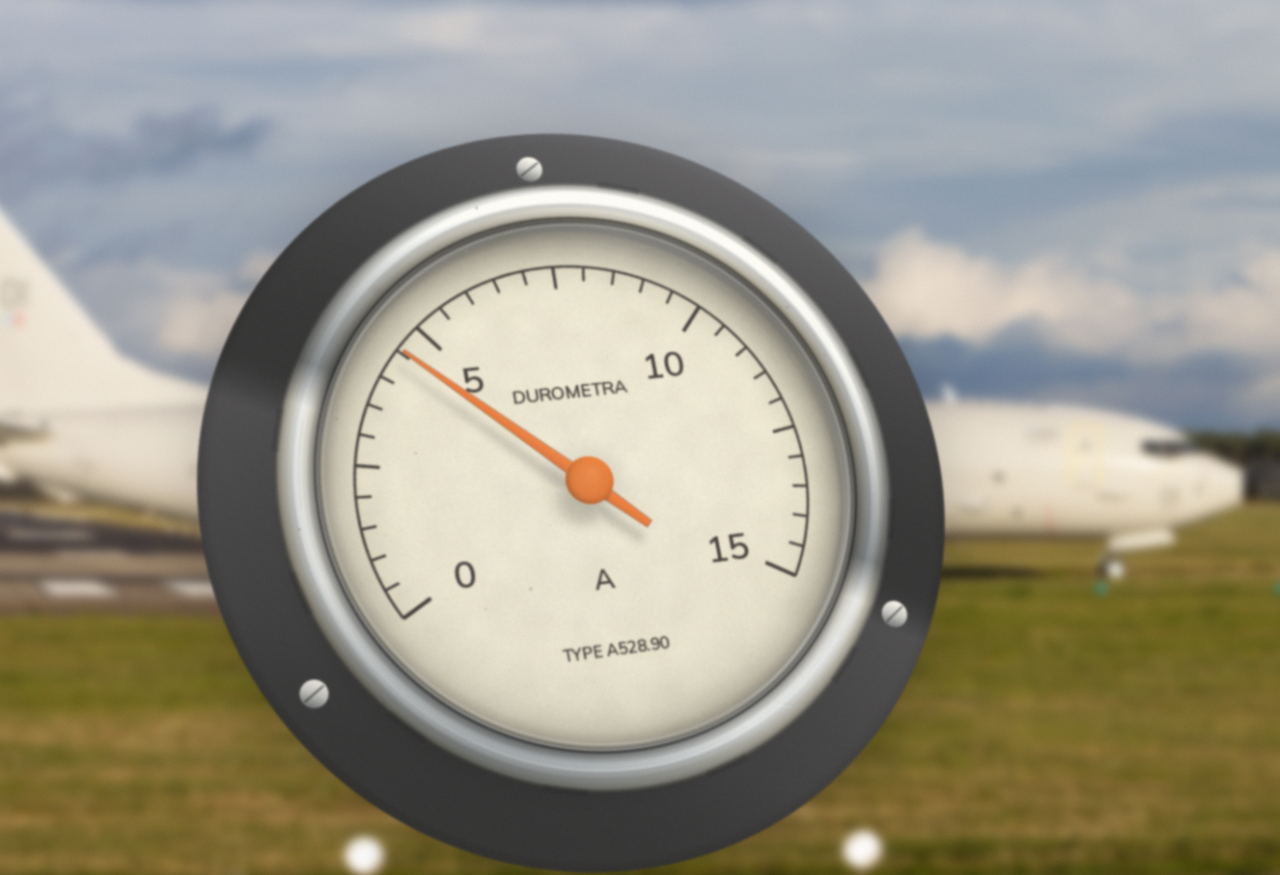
4.5 A
